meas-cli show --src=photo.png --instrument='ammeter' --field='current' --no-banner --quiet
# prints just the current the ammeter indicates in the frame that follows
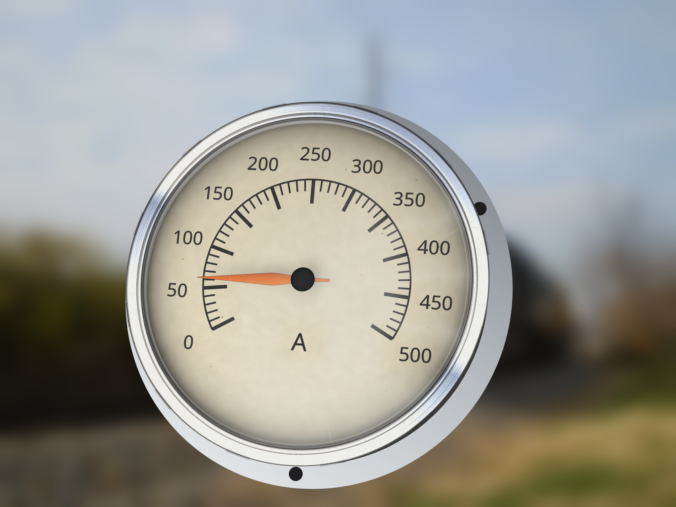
60 A
